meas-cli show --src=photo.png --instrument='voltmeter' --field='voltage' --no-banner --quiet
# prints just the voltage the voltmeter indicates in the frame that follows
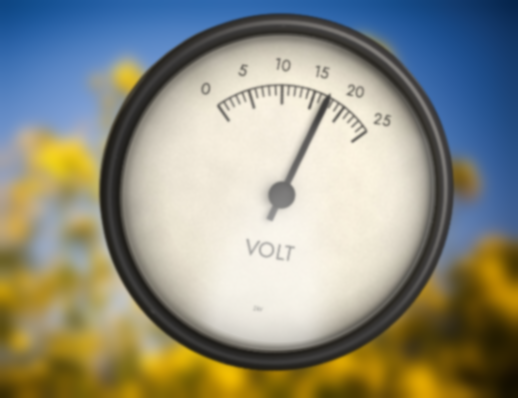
17 V
